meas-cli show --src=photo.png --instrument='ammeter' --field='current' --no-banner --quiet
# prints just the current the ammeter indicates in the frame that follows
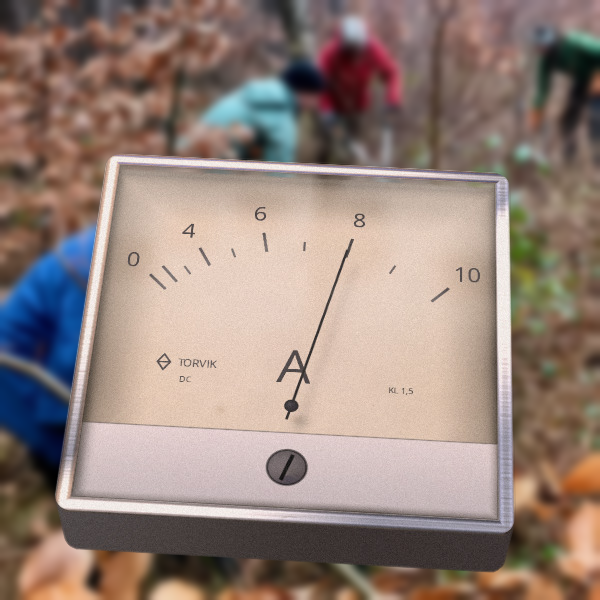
8 A
